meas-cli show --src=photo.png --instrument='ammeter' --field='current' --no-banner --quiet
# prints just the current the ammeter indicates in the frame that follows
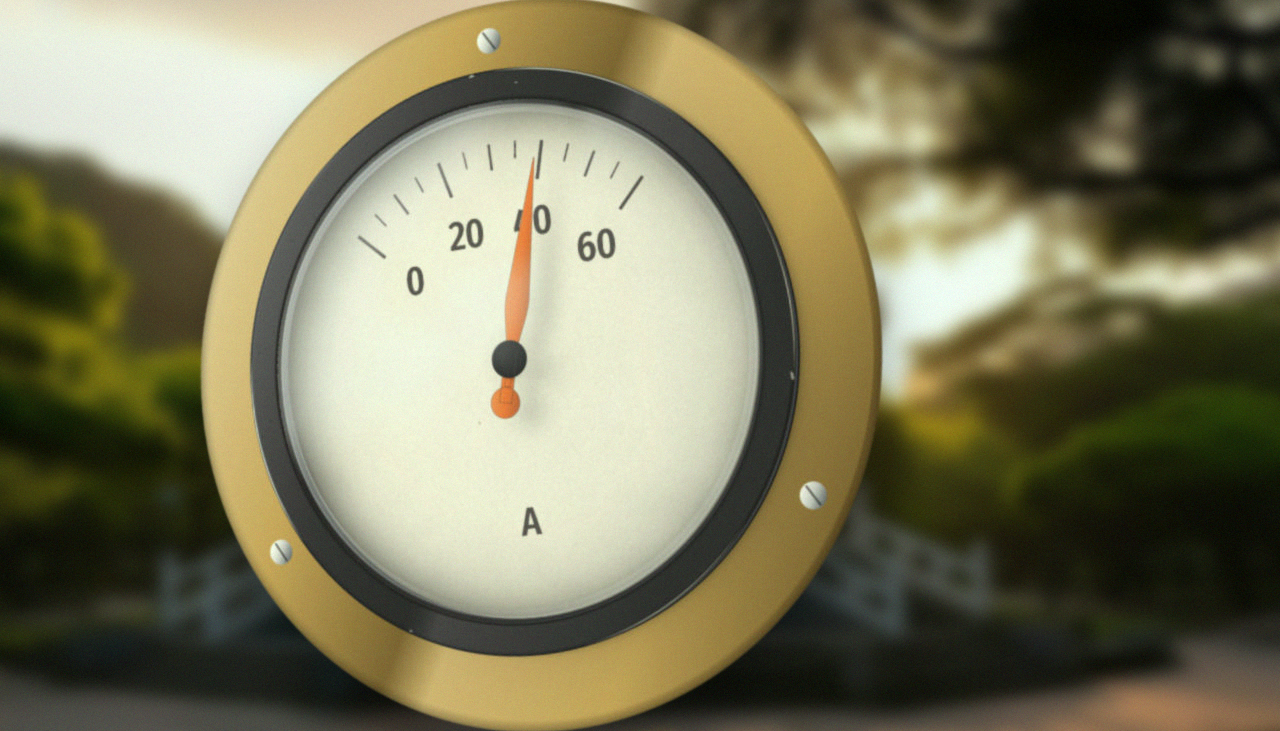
40 A
